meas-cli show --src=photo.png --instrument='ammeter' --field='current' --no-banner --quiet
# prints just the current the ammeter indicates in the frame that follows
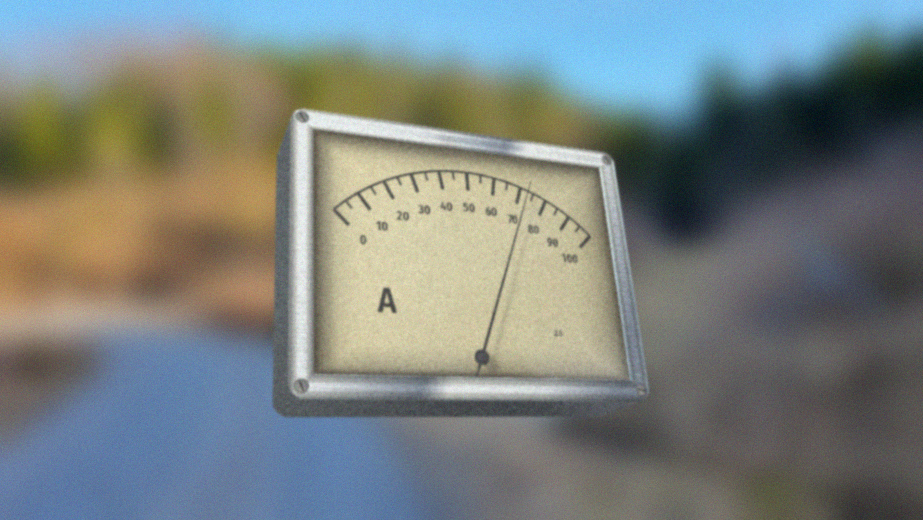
72.5 A
